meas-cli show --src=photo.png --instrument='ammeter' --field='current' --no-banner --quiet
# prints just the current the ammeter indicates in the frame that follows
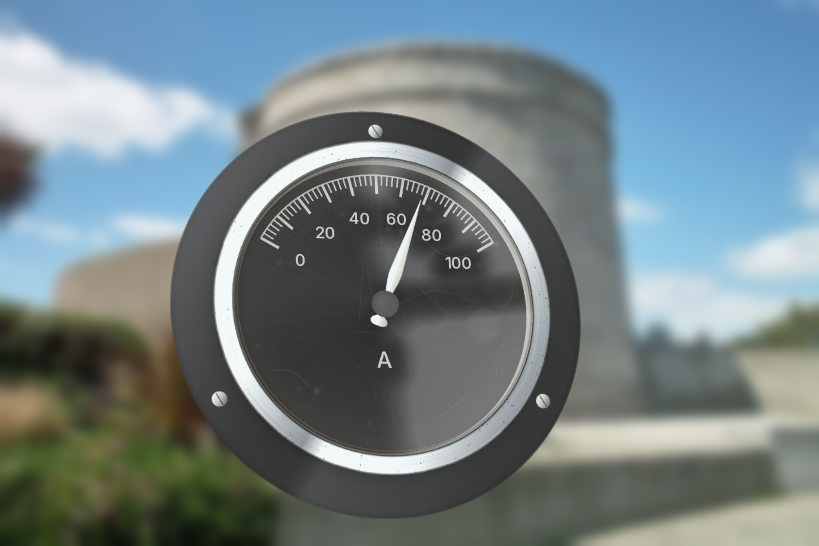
68 A
